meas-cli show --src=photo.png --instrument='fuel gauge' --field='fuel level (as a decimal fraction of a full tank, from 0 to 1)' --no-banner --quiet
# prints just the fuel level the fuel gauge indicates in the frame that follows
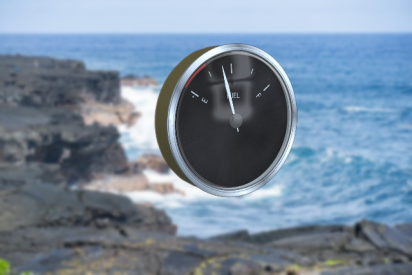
0.375
